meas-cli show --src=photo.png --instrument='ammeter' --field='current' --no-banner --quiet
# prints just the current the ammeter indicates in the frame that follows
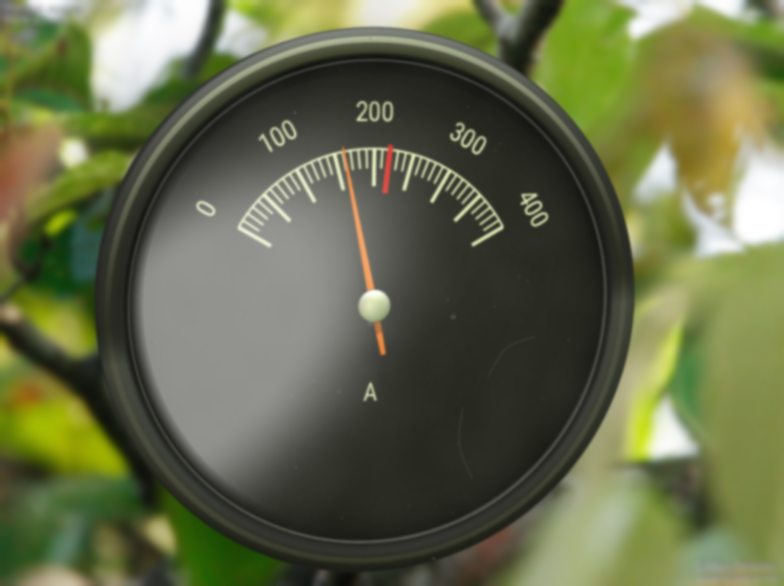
160 A
